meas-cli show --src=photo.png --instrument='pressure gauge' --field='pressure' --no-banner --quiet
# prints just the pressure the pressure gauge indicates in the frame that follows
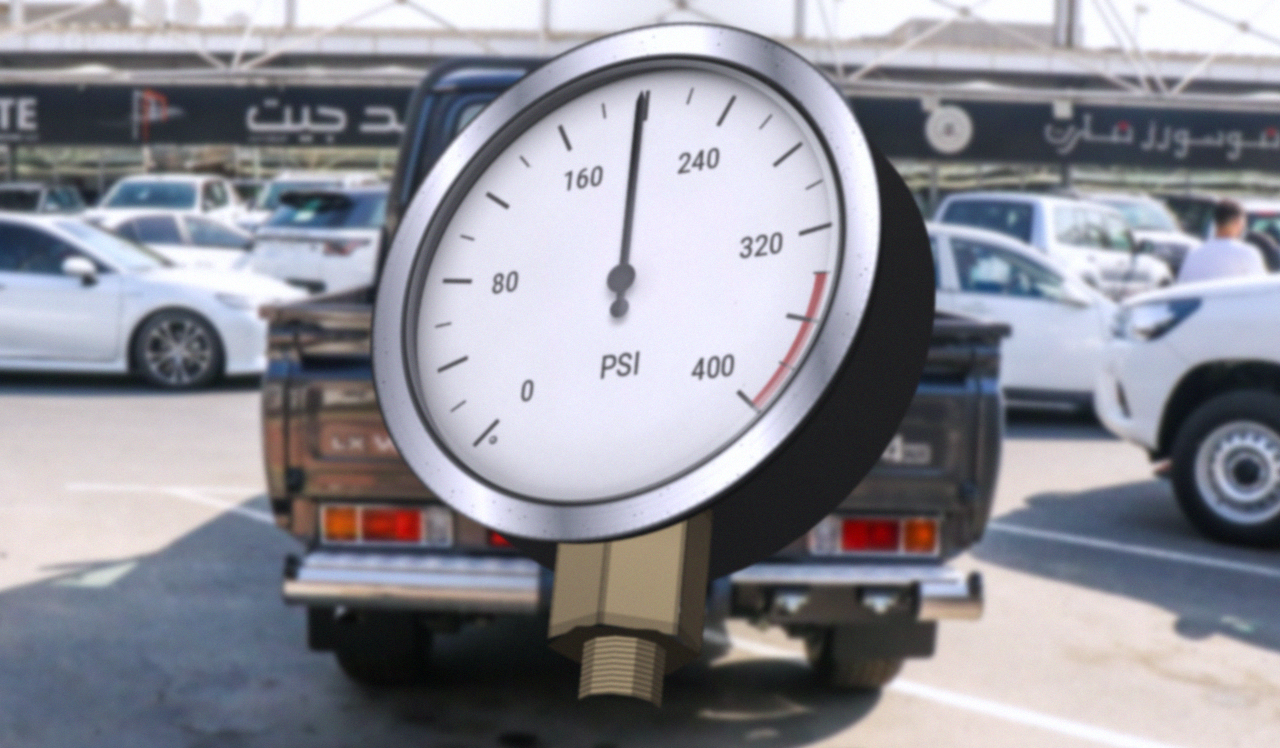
200 psi
